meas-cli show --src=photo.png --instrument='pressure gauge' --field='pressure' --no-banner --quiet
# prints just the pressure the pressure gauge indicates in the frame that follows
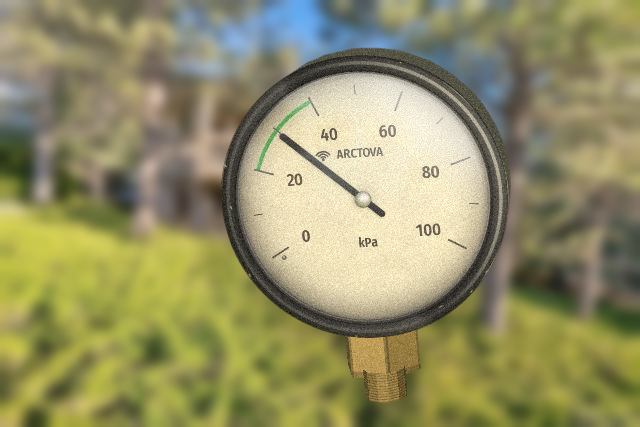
30 kPa
